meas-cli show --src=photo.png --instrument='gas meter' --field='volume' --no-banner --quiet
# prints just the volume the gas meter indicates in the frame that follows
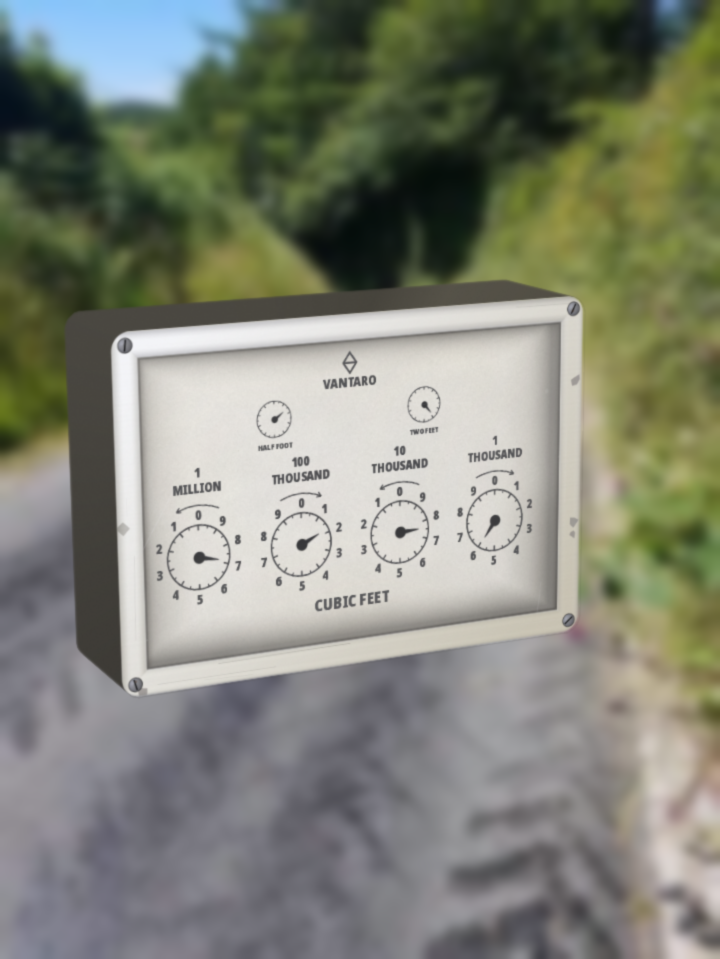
717600 ft³
